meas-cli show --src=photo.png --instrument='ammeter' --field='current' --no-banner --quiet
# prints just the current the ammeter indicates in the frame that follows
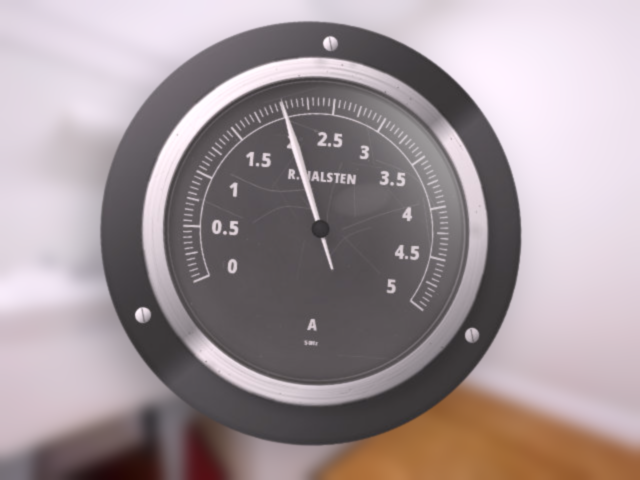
2 A
